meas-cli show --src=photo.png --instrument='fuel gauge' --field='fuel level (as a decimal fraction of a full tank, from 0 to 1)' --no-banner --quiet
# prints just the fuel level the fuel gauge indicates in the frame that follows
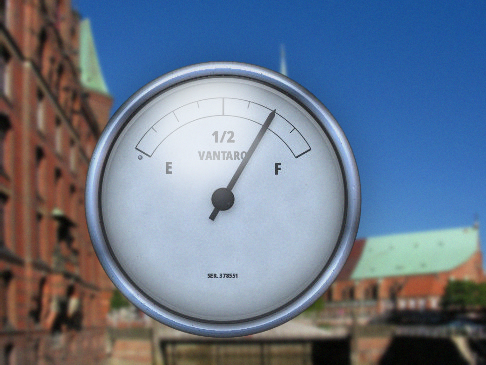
0.75
